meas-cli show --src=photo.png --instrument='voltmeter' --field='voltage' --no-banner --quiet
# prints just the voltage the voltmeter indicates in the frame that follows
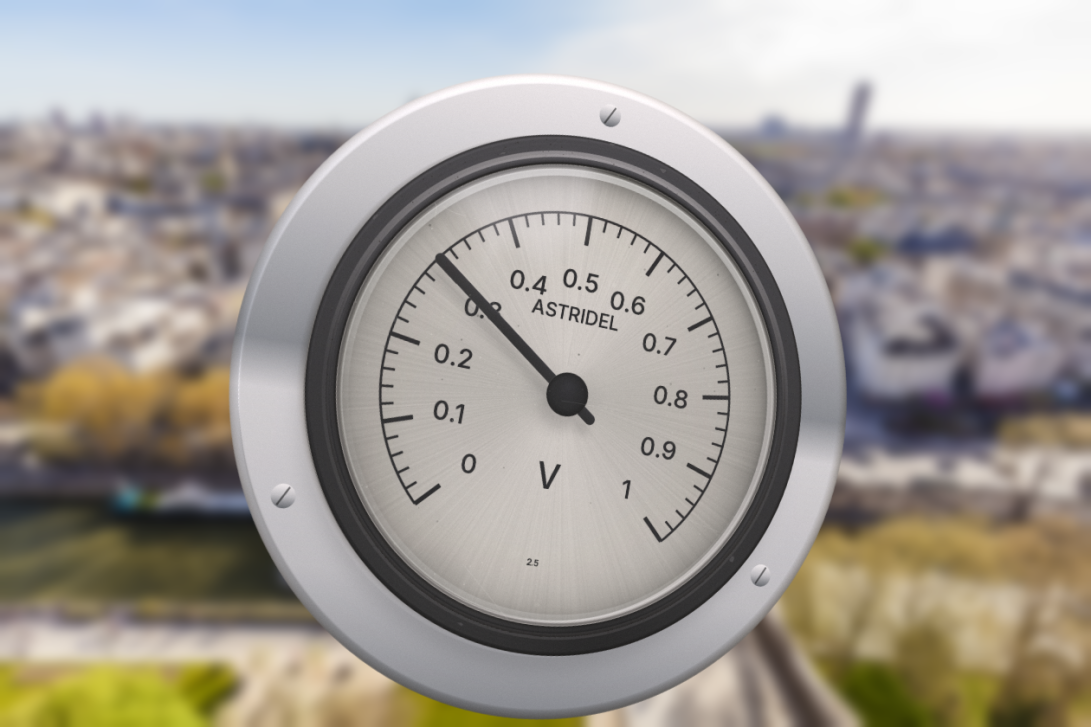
0.3 V
